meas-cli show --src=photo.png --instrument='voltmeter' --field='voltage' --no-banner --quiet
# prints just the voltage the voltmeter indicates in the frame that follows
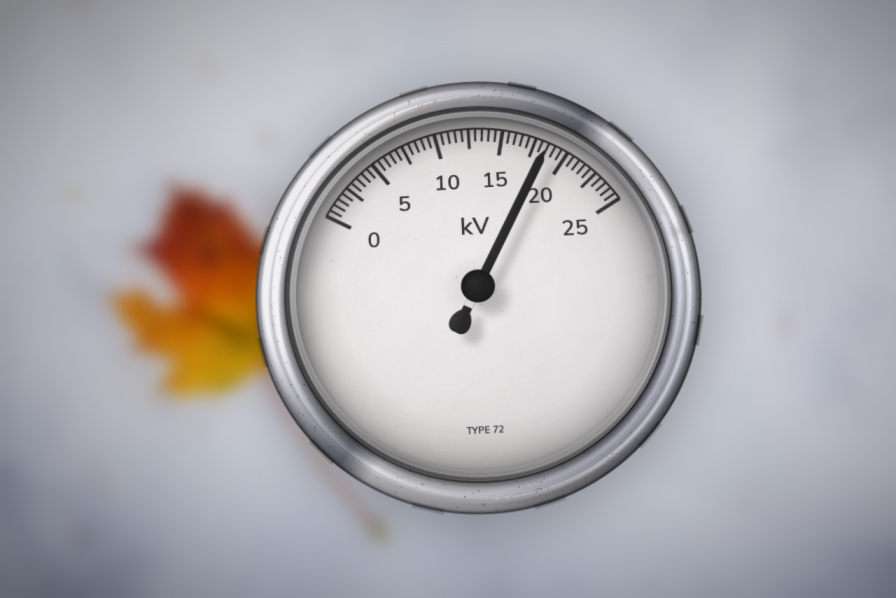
18.5 kV
